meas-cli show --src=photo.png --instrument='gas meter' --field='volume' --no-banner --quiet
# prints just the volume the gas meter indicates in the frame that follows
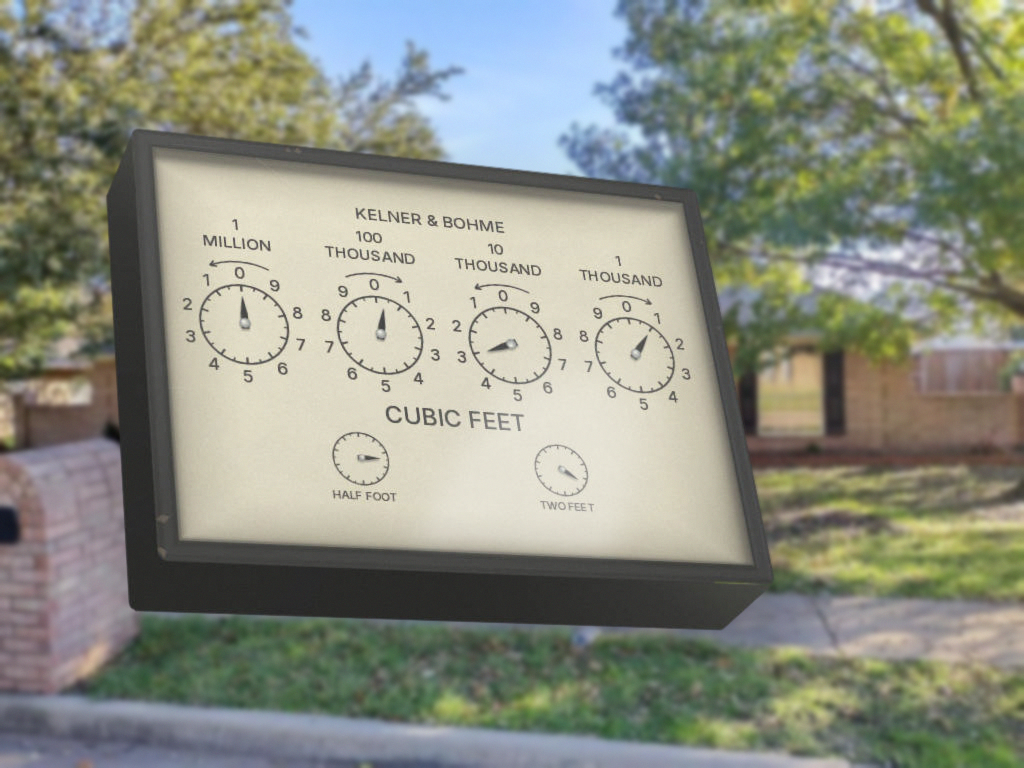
3100 ft³
